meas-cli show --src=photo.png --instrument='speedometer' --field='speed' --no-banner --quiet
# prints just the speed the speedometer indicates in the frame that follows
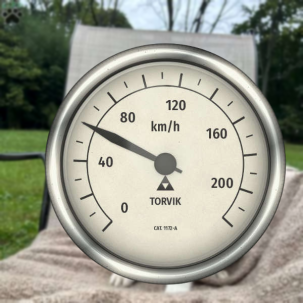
60 km/h
